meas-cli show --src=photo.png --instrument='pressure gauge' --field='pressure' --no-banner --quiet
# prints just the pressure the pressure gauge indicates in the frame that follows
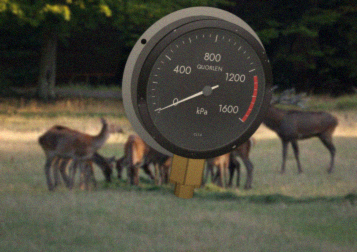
0 kPa
